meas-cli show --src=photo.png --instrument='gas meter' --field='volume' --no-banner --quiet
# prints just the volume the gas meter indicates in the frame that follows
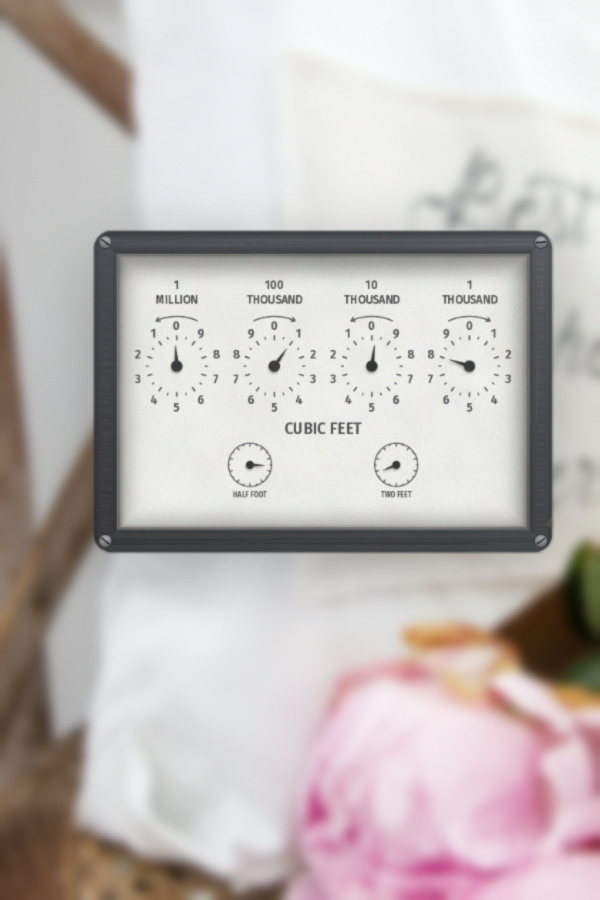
9800 ft³
